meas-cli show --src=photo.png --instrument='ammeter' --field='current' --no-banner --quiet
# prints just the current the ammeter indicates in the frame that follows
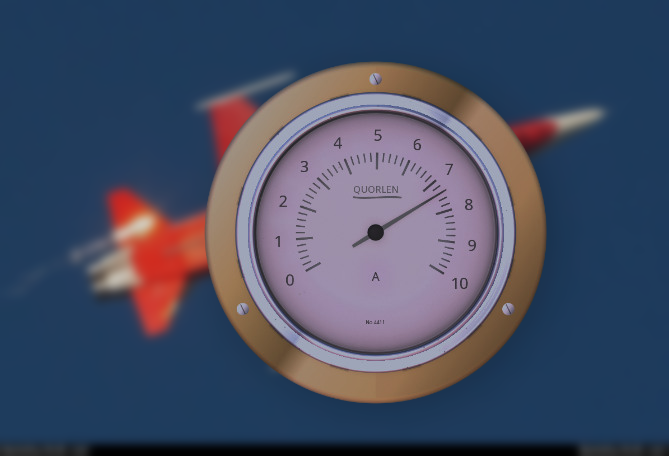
7.4 A
